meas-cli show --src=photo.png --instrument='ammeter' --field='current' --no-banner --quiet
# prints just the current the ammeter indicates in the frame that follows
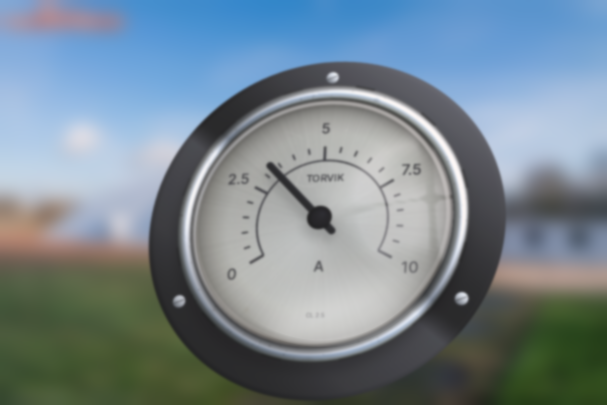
3.25 A
